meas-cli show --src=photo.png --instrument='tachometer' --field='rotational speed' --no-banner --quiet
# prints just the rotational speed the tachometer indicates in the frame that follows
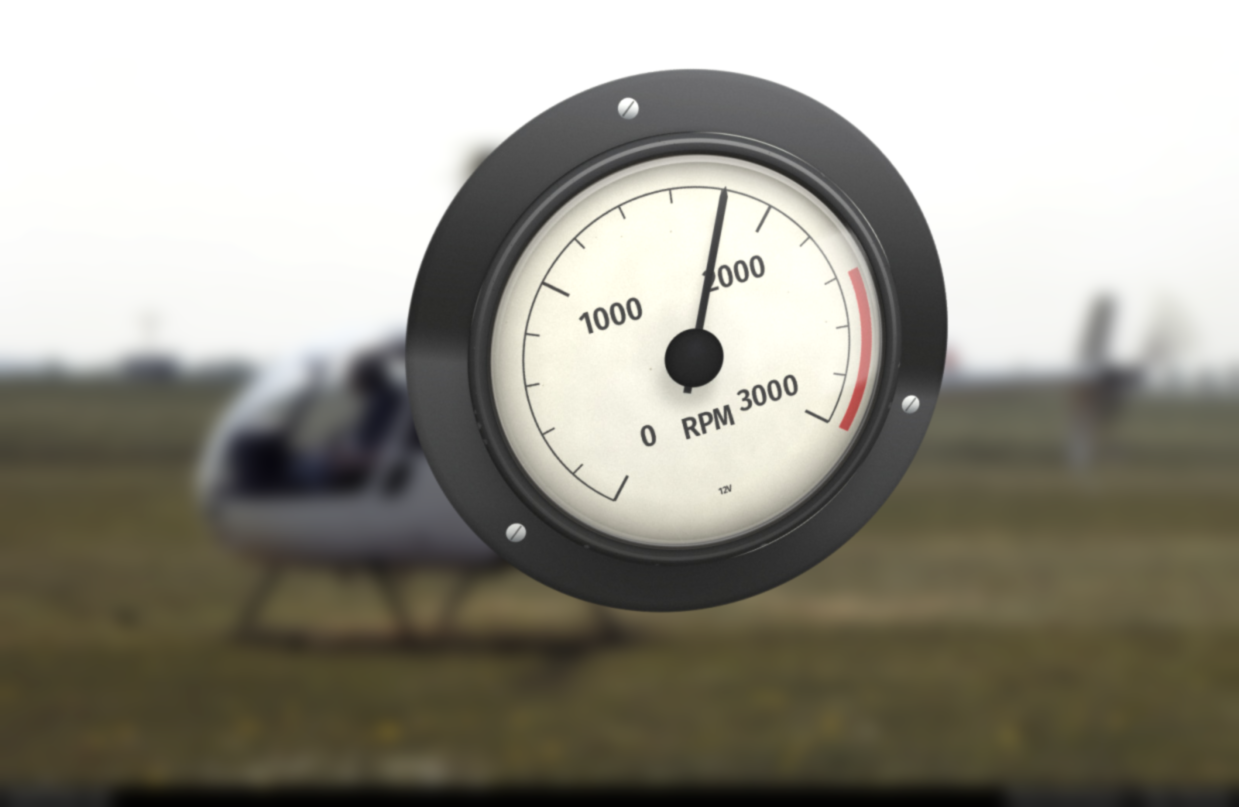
1800 rpm
